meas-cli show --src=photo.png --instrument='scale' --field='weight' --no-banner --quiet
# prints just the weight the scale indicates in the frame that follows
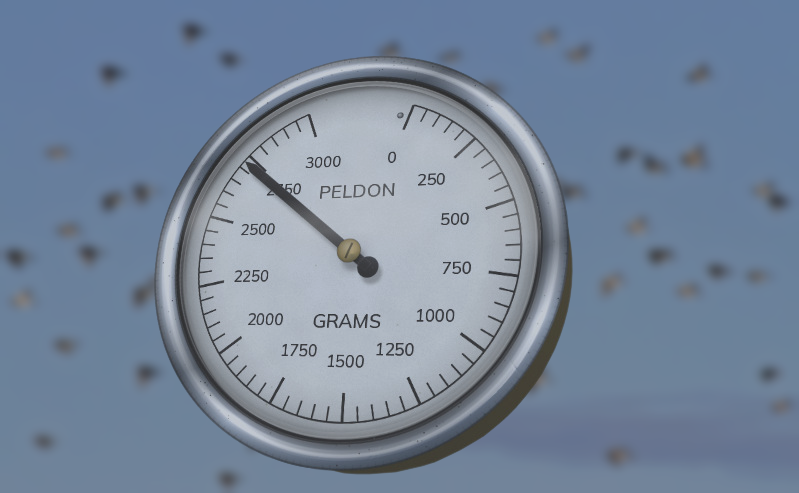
2725 g
